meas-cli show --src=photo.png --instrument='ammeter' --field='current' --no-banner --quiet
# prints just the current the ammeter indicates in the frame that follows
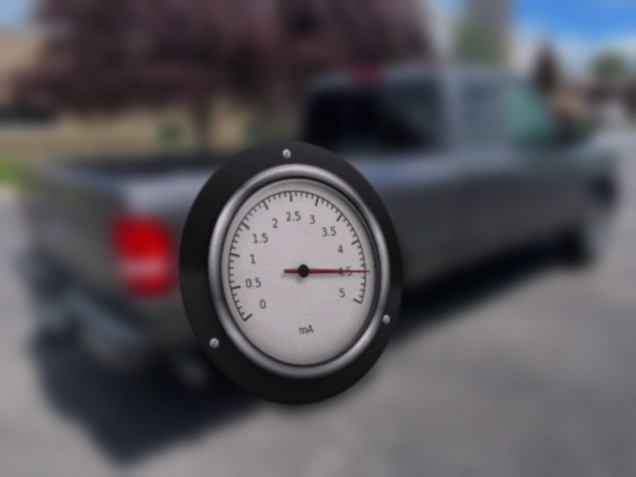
4.5 mA
